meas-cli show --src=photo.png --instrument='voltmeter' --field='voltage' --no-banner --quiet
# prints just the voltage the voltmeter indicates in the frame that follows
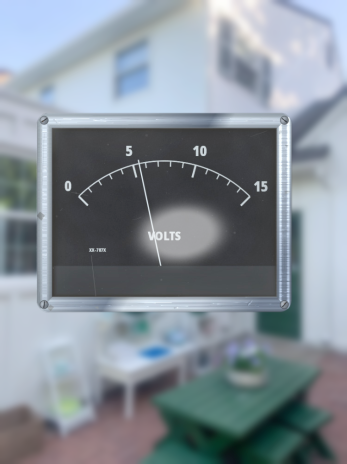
5.5 V
